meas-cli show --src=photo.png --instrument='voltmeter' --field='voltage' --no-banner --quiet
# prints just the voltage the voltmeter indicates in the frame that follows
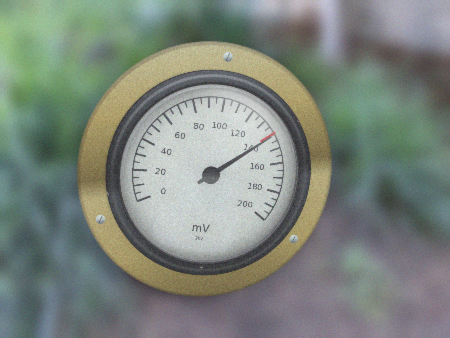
140 mV
